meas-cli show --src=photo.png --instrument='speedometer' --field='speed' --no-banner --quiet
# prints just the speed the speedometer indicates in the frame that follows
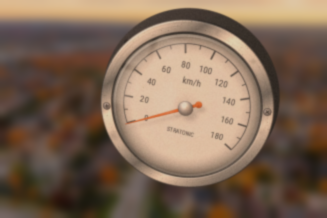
0 km/h
